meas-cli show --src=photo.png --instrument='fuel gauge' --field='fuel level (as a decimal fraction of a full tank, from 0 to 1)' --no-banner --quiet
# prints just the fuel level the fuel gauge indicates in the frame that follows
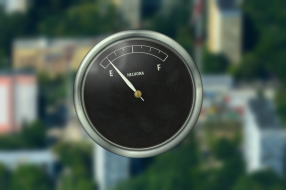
0.125
